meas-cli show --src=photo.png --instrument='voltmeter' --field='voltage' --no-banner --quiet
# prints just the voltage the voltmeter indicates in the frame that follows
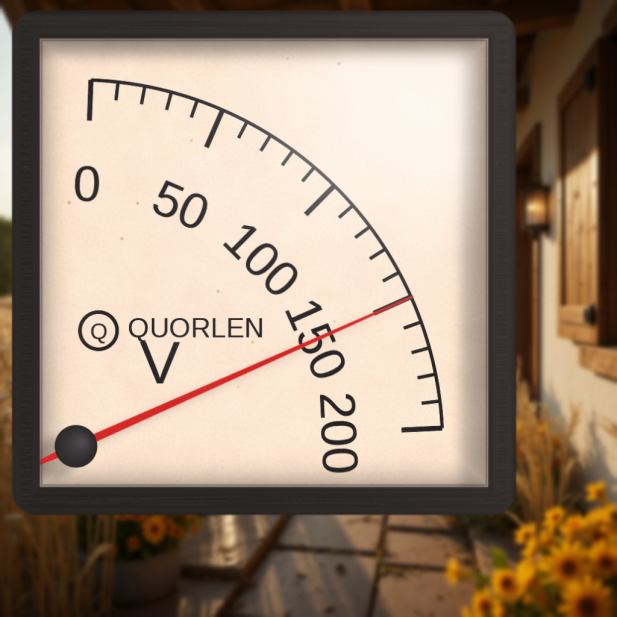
150 V
